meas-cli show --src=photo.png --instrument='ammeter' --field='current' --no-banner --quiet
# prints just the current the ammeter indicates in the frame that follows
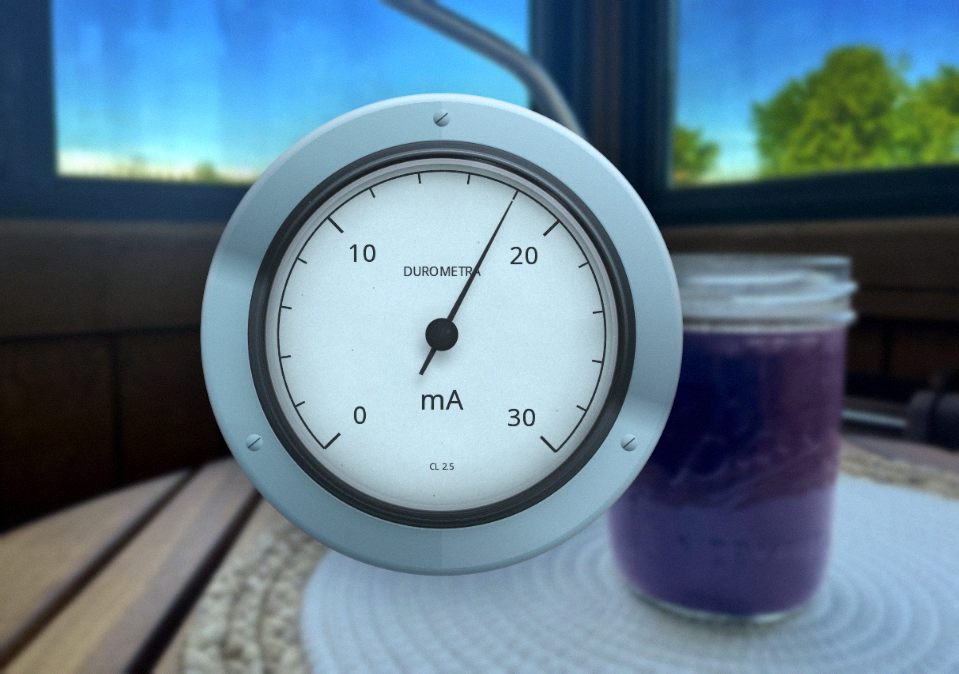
18 mA
